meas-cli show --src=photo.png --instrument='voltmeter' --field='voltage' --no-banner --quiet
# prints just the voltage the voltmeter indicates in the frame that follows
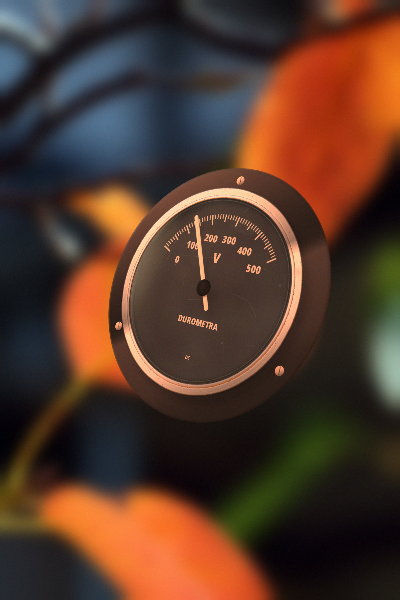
150 V
